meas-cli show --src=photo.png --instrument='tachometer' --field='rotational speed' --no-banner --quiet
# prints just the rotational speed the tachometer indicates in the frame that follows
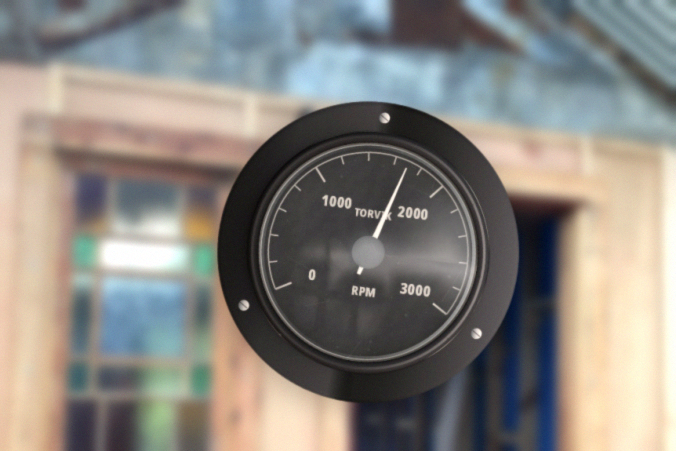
1700 rpm
